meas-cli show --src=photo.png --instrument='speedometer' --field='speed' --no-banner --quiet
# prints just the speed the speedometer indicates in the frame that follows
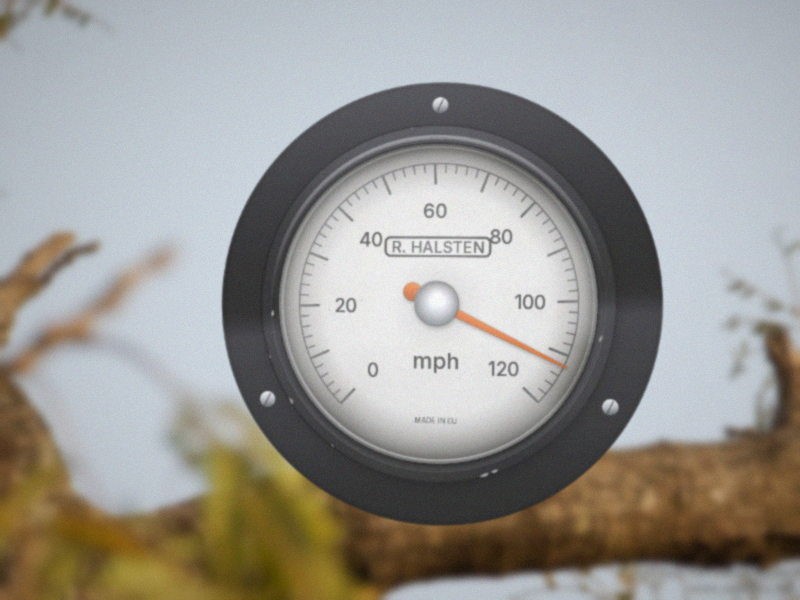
112 mph
